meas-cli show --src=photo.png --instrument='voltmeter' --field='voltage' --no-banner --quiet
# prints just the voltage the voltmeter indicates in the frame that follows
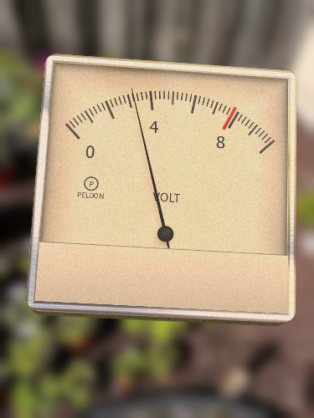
3.2 V
